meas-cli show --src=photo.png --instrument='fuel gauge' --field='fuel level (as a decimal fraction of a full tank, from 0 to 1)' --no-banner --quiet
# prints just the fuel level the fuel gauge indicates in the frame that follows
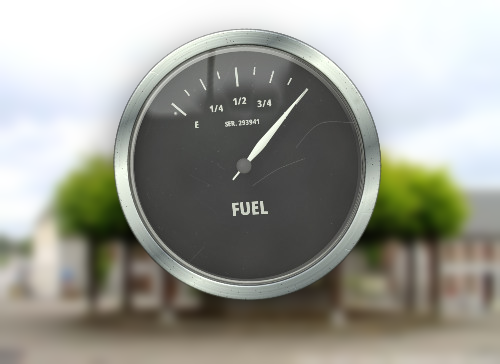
1
